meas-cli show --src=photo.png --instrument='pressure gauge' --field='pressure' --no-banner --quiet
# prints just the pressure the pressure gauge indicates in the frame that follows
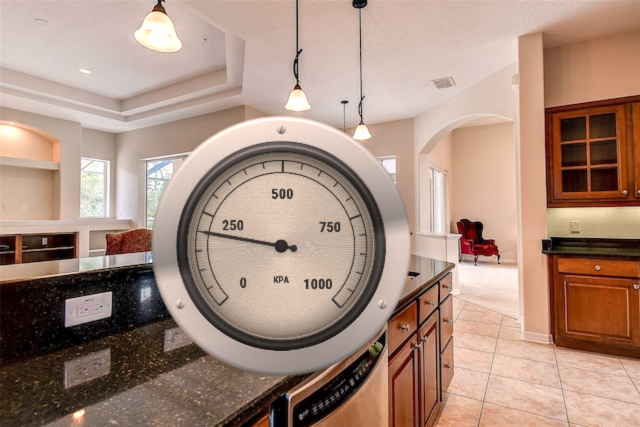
200 kPa
